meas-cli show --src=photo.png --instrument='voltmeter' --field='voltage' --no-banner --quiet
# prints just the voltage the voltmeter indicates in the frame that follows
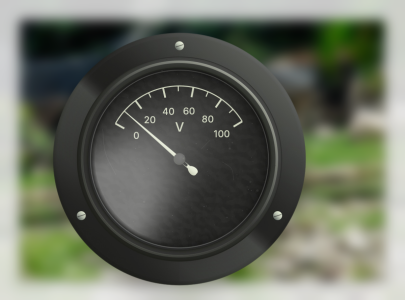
10 V
